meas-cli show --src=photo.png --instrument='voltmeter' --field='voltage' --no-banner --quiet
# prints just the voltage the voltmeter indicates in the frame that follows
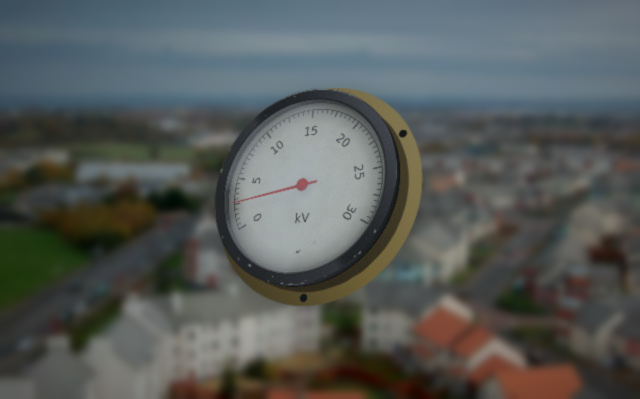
2.5 kV
